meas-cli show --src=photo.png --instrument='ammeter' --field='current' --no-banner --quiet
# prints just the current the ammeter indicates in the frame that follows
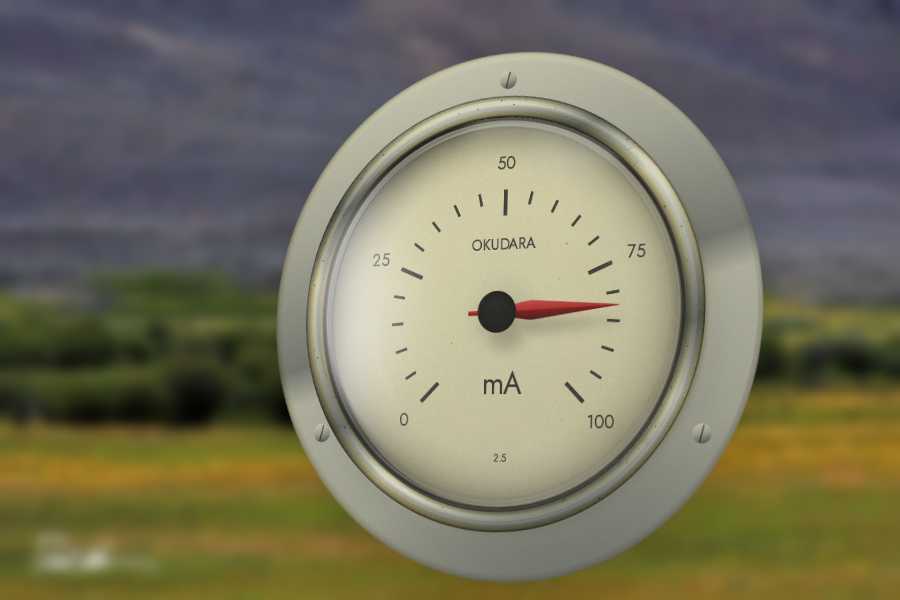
82.5 mA
